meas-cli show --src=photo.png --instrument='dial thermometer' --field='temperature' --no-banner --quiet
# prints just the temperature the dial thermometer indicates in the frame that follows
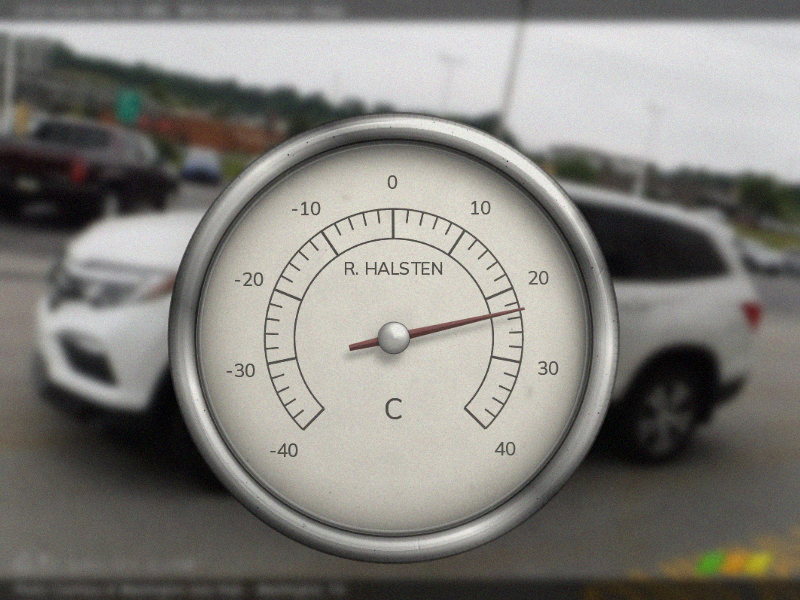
23 °C
